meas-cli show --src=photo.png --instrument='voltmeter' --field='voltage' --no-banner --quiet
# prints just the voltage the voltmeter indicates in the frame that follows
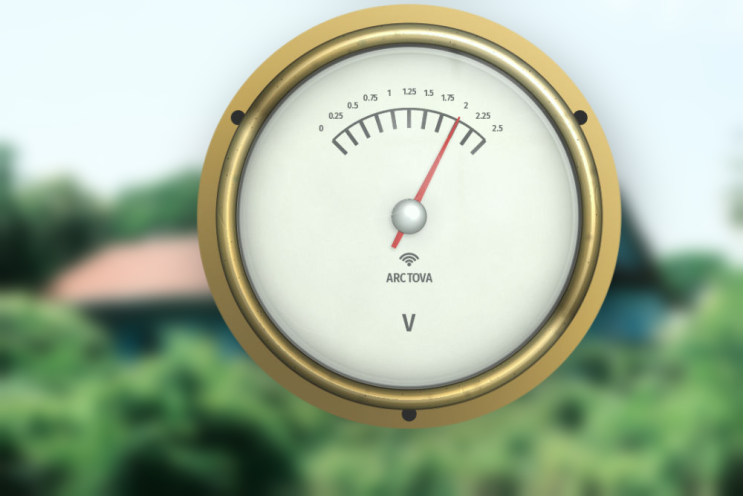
2 V
